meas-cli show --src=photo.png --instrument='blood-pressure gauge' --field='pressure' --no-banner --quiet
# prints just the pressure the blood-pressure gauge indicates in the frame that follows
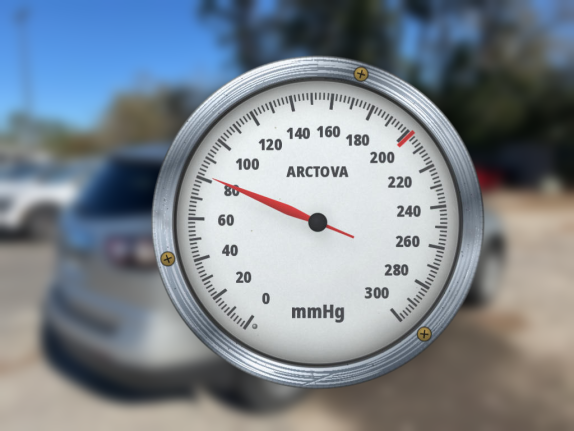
82 mmHg
